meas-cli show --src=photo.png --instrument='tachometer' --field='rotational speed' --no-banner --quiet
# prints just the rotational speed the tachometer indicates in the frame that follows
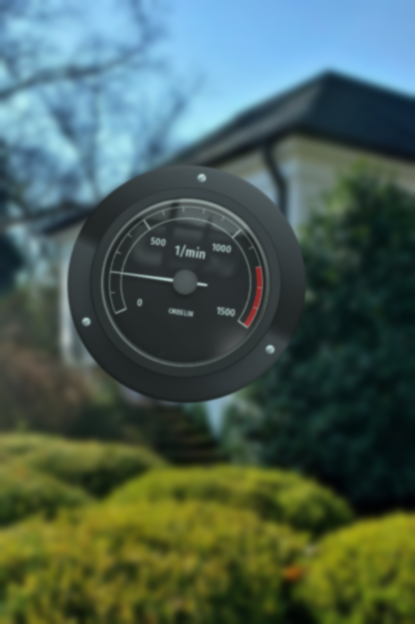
200 rpm
